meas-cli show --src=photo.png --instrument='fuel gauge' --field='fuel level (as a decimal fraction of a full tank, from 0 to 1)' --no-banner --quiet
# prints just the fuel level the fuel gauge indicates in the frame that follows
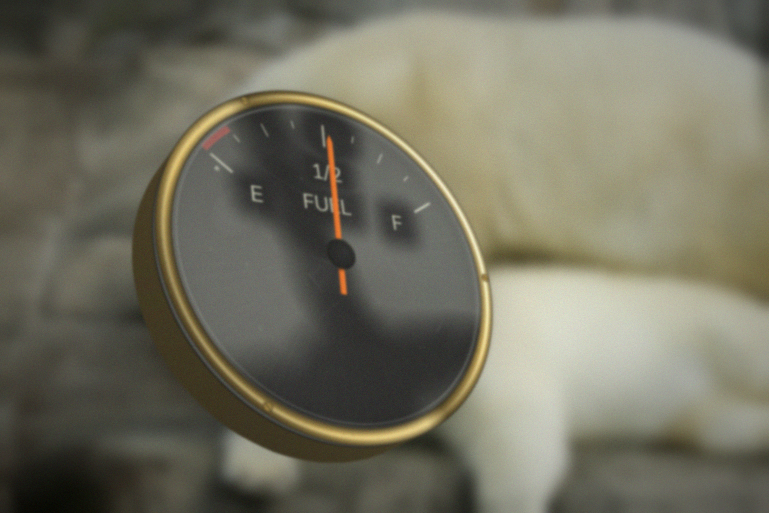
0.5
